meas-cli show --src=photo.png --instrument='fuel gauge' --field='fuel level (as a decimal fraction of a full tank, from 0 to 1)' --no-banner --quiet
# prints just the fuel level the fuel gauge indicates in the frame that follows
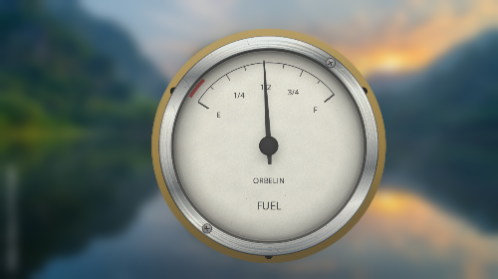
0.5
